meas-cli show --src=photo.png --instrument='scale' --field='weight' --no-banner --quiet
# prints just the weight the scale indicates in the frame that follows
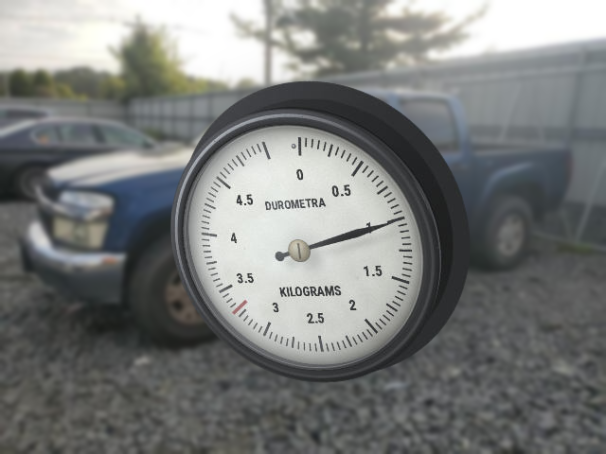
1 kg
